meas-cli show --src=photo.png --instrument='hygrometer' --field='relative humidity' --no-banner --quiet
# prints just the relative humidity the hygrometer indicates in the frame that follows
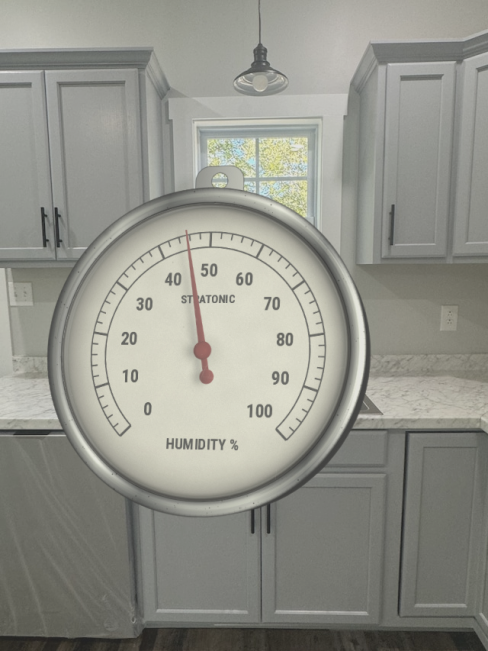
46 %
